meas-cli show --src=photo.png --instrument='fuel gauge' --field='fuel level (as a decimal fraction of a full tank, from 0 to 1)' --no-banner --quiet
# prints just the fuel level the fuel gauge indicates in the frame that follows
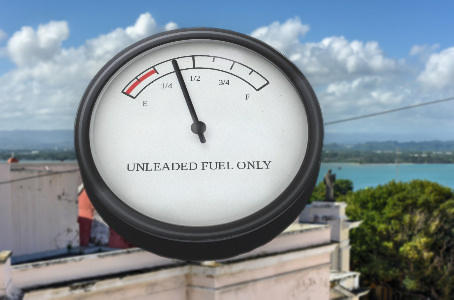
0.375
